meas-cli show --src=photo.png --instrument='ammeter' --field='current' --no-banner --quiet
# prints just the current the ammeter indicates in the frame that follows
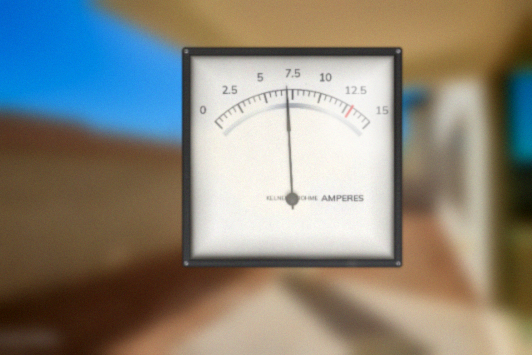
7 A
